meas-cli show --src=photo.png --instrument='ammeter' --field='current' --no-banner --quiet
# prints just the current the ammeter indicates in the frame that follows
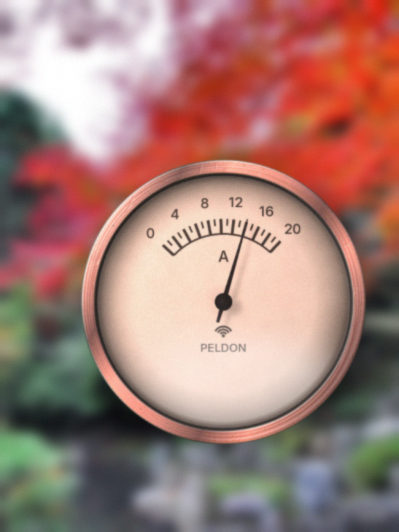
14 A
